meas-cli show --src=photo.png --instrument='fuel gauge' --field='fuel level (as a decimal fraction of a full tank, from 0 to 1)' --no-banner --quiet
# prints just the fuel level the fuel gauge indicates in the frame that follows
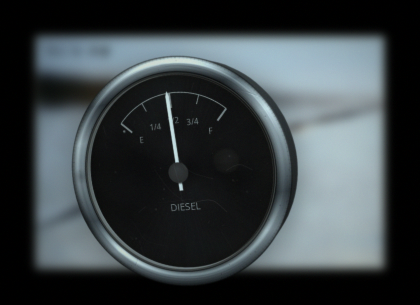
0.5
